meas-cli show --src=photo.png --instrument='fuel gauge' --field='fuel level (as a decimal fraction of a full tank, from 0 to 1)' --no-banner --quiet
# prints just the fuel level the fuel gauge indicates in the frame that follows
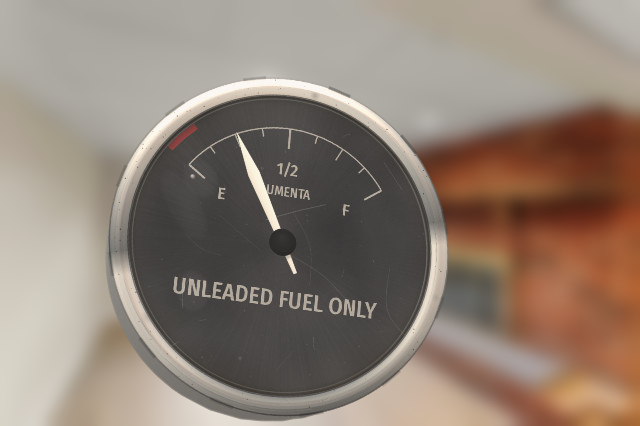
0.25
